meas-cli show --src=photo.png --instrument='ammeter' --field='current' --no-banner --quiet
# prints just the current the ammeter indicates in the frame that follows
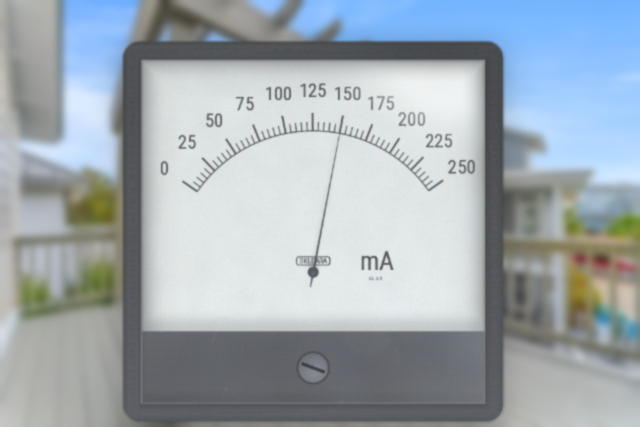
150 mA
